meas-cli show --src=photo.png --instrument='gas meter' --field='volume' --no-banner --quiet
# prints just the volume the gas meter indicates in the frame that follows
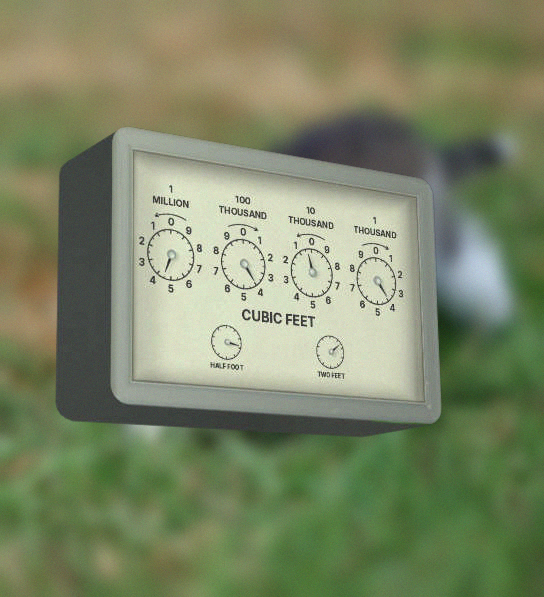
440400 ft³
